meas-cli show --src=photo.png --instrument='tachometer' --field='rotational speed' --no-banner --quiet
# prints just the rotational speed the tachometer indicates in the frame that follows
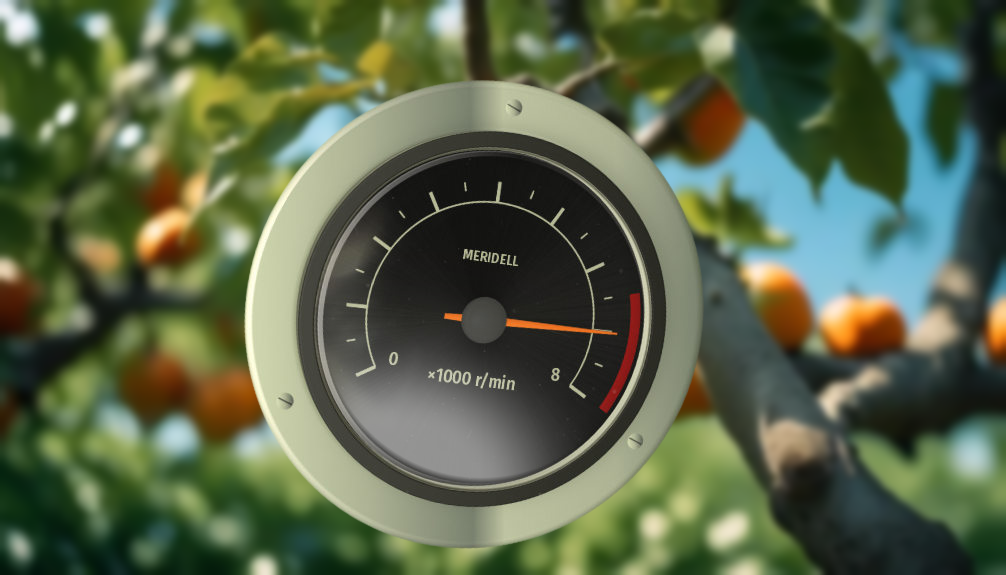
7000 rpm
